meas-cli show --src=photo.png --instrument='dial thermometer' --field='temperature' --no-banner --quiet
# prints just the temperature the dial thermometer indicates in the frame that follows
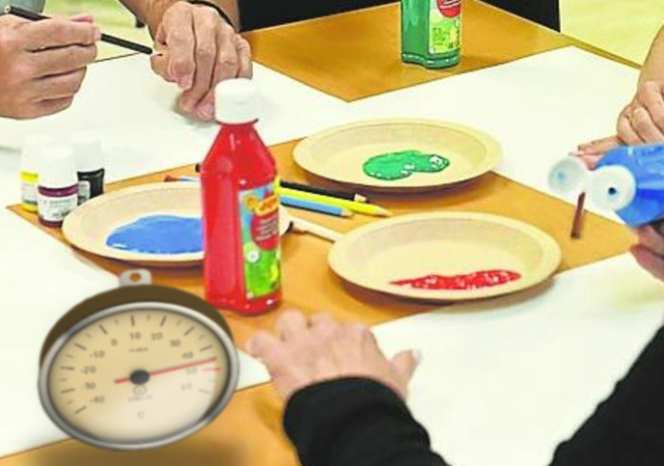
45 °C
